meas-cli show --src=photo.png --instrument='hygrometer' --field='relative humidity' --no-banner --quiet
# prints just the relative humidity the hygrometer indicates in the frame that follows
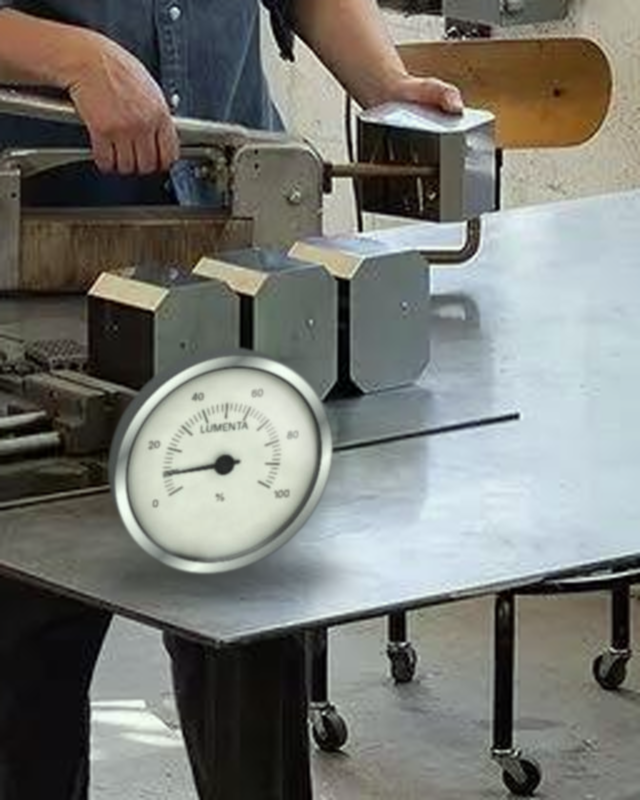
10 %
